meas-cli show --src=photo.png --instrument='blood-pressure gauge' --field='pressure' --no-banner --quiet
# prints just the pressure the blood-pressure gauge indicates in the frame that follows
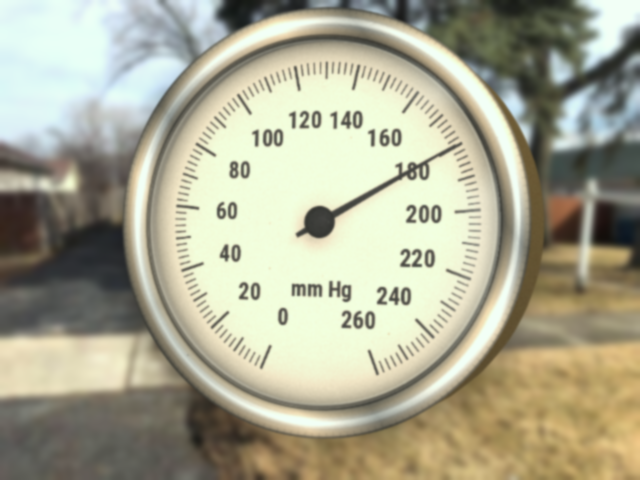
180 mmHg
